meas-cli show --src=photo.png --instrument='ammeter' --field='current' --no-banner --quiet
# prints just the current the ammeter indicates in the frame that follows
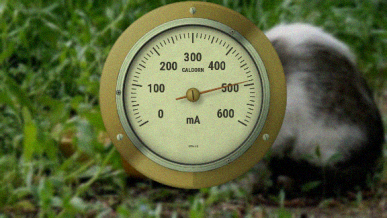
490 mA
